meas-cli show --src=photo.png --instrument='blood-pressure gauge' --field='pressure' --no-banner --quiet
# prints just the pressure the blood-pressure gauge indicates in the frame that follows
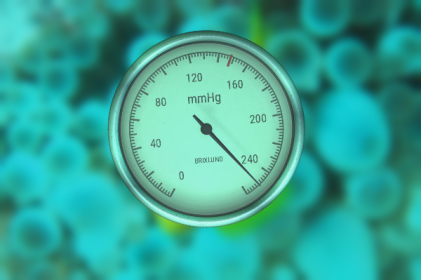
250 mmHg
